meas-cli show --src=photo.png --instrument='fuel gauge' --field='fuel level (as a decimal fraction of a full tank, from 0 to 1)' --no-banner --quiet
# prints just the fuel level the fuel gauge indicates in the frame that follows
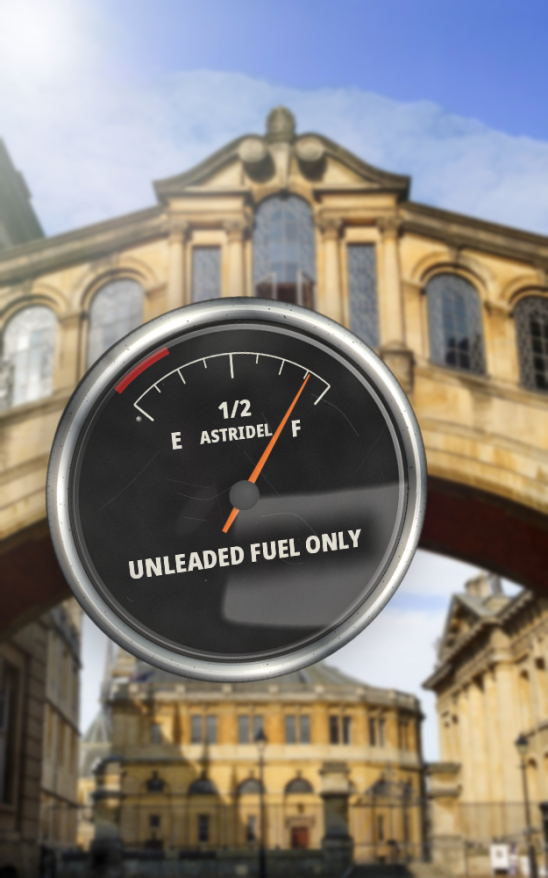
0.875
